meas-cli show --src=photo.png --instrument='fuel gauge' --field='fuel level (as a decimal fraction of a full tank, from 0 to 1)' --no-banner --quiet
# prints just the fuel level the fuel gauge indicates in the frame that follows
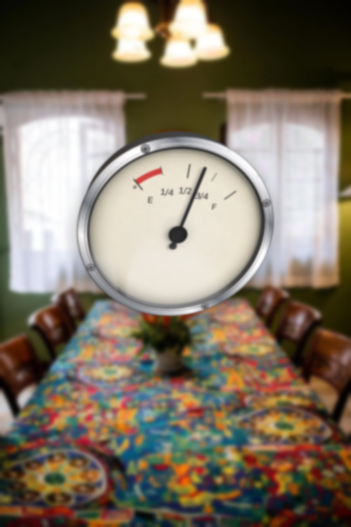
0.625
